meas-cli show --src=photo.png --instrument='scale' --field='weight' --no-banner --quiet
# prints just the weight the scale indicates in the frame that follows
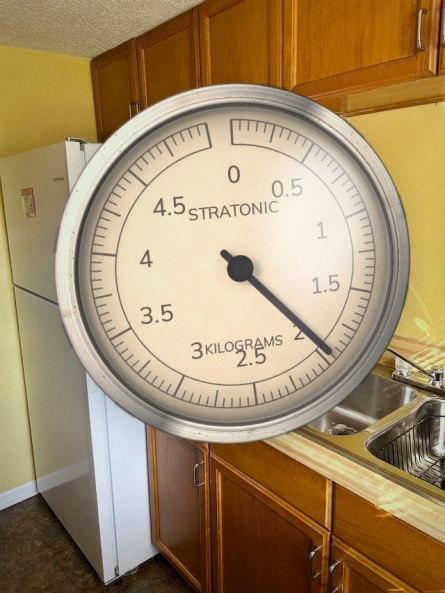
1.95 kg
